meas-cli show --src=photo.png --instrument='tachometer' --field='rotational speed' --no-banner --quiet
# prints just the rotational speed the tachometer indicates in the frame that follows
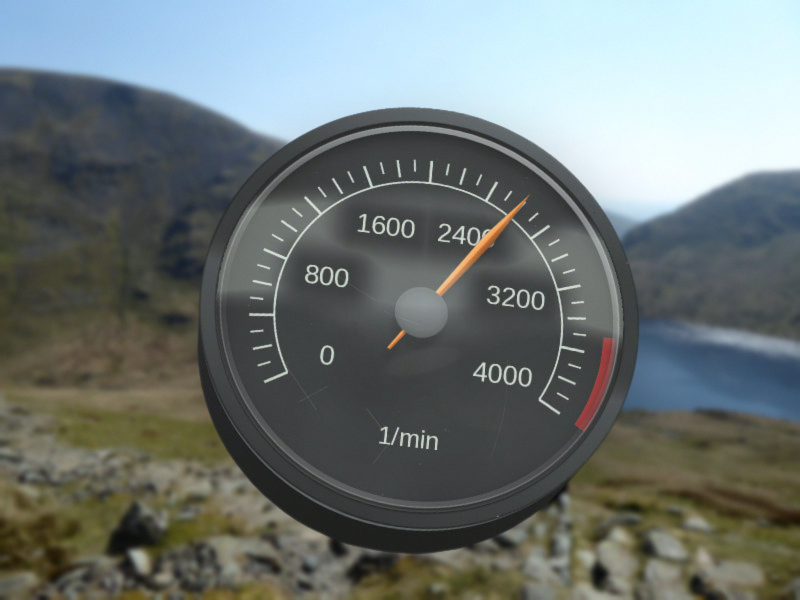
2600 rpm
